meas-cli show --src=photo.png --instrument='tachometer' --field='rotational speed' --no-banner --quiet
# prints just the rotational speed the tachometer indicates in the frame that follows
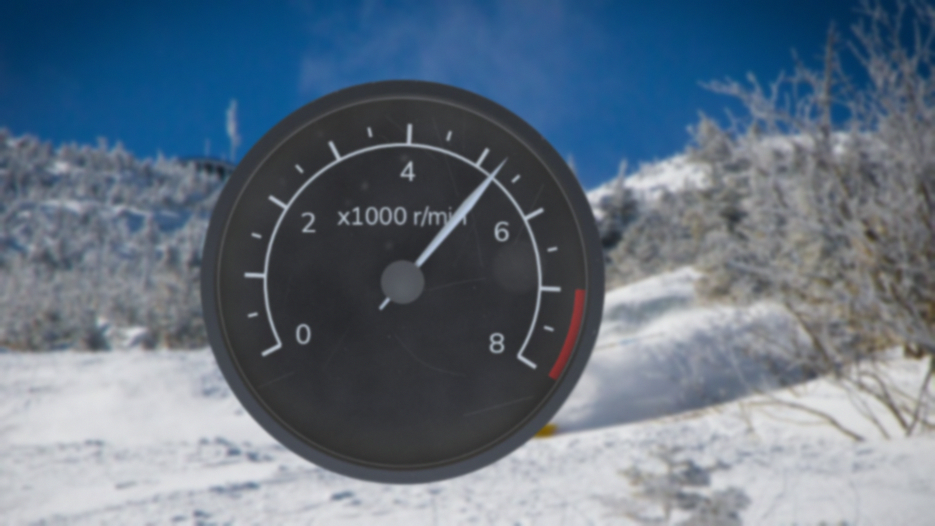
5250 rpm
